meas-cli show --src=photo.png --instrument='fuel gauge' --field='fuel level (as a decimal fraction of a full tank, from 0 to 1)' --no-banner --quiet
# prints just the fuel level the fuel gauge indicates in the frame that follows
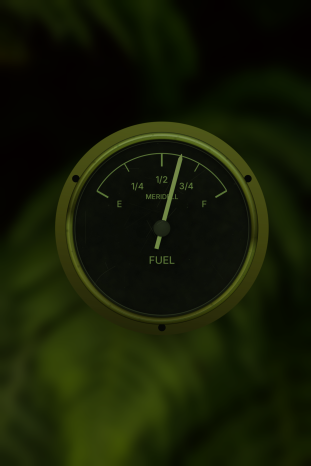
0.625
